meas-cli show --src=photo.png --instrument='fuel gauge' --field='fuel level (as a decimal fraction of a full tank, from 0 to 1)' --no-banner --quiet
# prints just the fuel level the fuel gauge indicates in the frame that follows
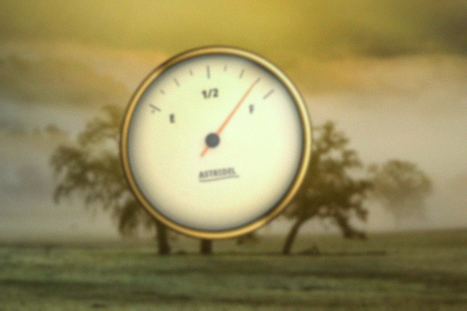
0.875
